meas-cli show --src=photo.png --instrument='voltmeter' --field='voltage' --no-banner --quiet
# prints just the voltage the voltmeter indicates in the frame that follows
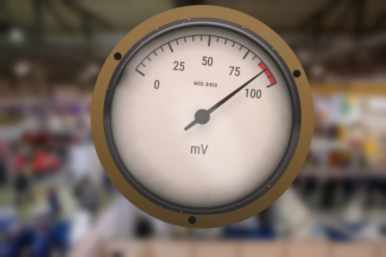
90 mV
